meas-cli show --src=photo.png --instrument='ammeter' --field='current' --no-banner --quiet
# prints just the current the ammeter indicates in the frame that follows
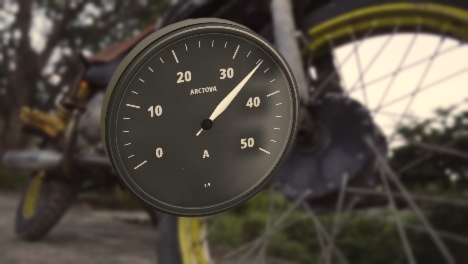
34 A
